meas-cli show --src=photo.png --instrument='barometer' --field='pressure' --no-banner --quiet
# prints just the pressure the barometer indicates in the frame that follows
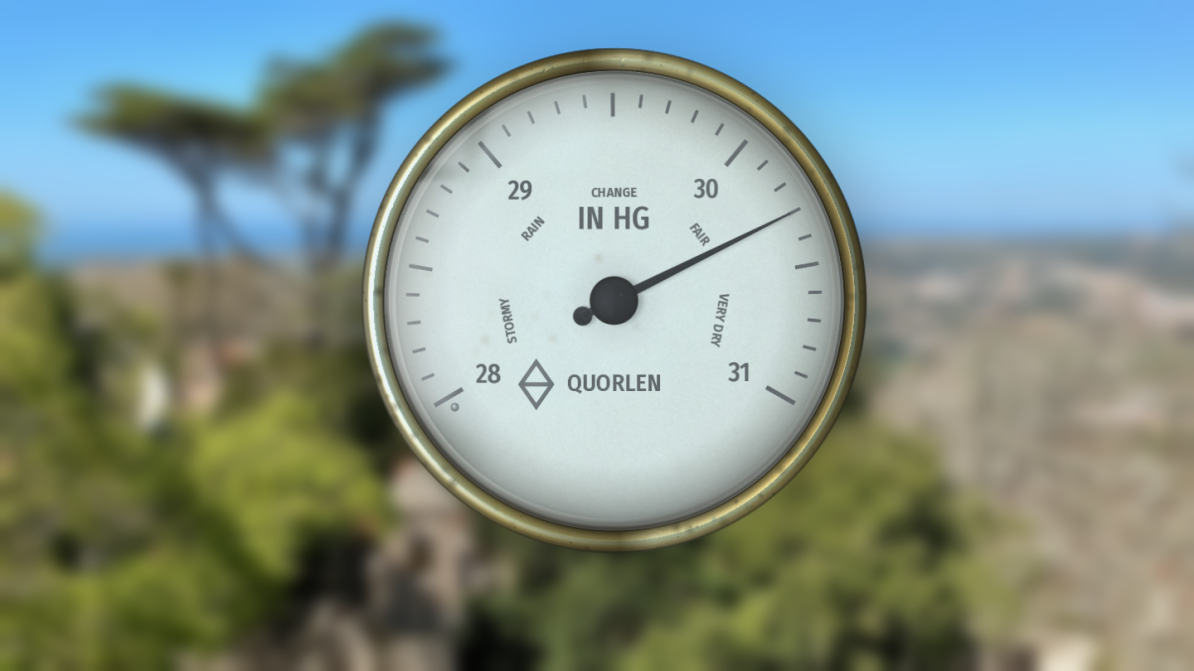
30.3 inHg
